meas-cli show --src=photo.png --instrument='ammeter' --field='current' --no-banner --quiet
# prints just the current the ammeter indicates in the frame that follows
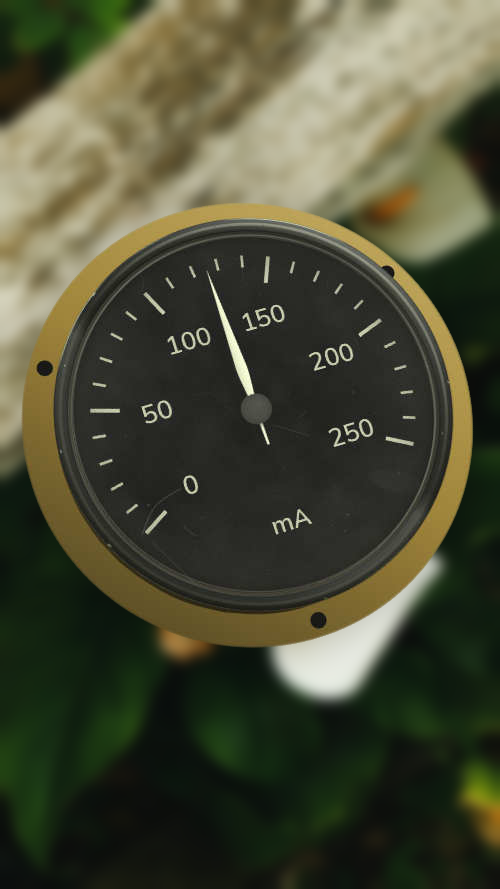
125 mA
